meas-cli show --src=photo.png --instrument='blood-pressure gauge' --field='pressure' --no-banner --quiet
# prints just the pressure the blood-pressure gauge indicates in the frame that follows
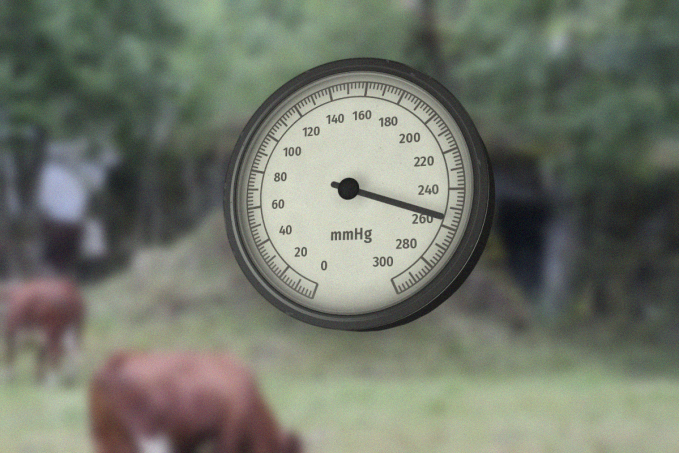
256 mmHg
